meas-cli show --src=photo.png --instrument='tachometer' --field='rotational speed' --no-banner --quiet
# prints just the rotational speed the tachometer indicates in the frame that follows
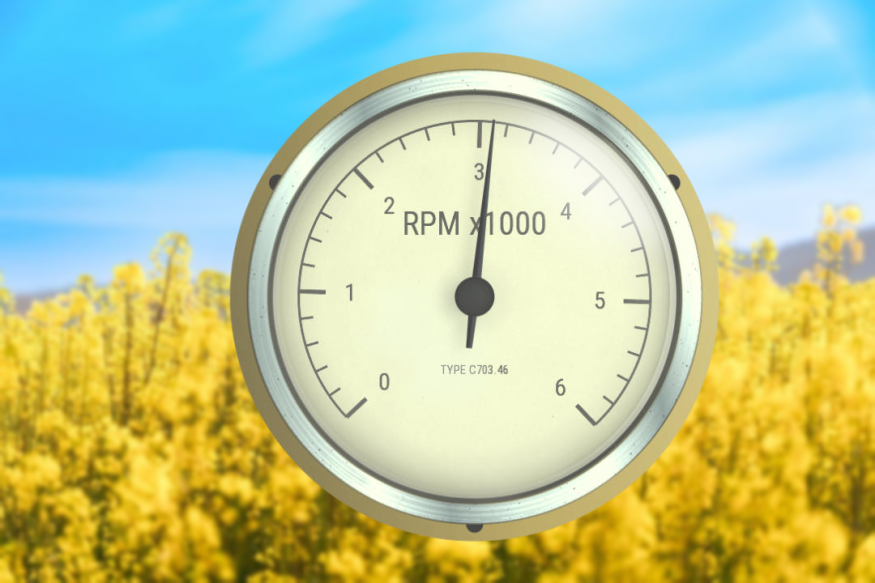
3100 rpm
